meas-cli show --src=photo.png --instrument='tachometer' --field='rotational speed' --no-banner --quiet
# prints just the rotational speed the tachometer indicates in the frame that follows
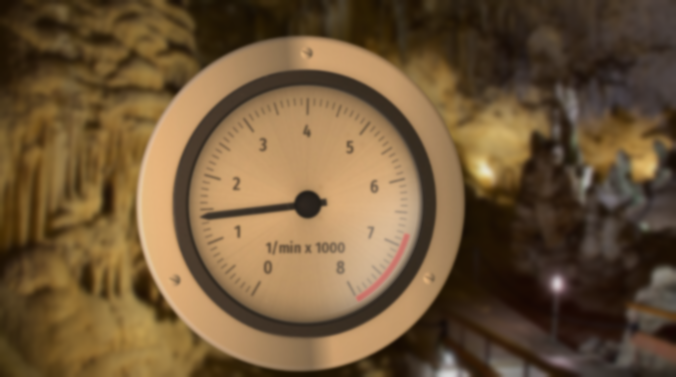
1400 rpm
